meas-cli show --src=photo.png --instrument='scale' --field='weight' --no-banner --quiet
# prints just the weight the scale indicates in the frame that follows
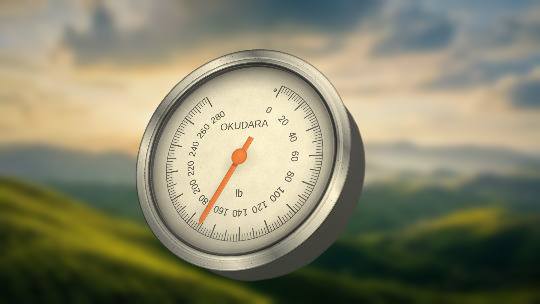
170 lb
